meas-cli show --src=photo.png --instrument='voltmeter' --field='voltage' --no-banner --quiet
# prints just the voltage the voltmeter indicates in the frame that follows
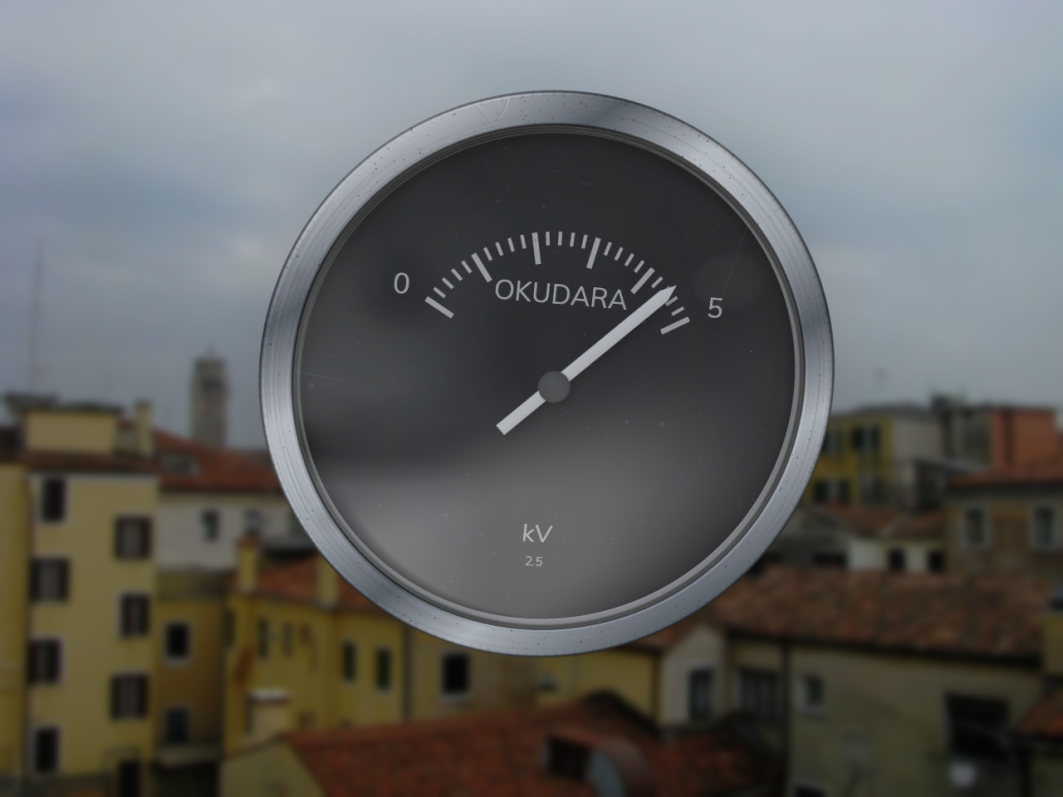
4.4 kV
